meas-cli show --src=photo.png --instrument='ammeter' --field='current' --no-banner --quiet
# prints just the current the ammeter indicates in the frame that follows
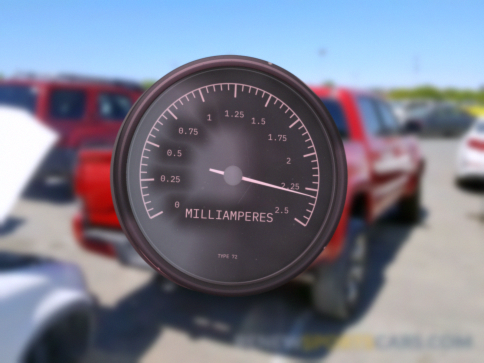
2.3 mA
